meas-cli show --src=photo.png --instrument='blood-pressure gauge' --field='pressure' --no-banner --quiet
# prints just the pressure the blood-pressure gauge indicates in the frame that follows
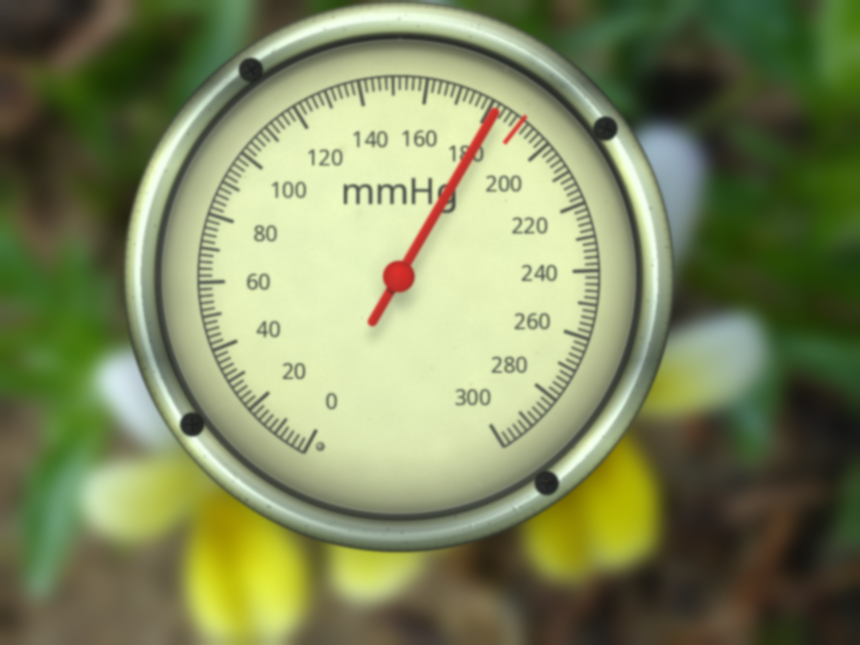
182 mmHg
